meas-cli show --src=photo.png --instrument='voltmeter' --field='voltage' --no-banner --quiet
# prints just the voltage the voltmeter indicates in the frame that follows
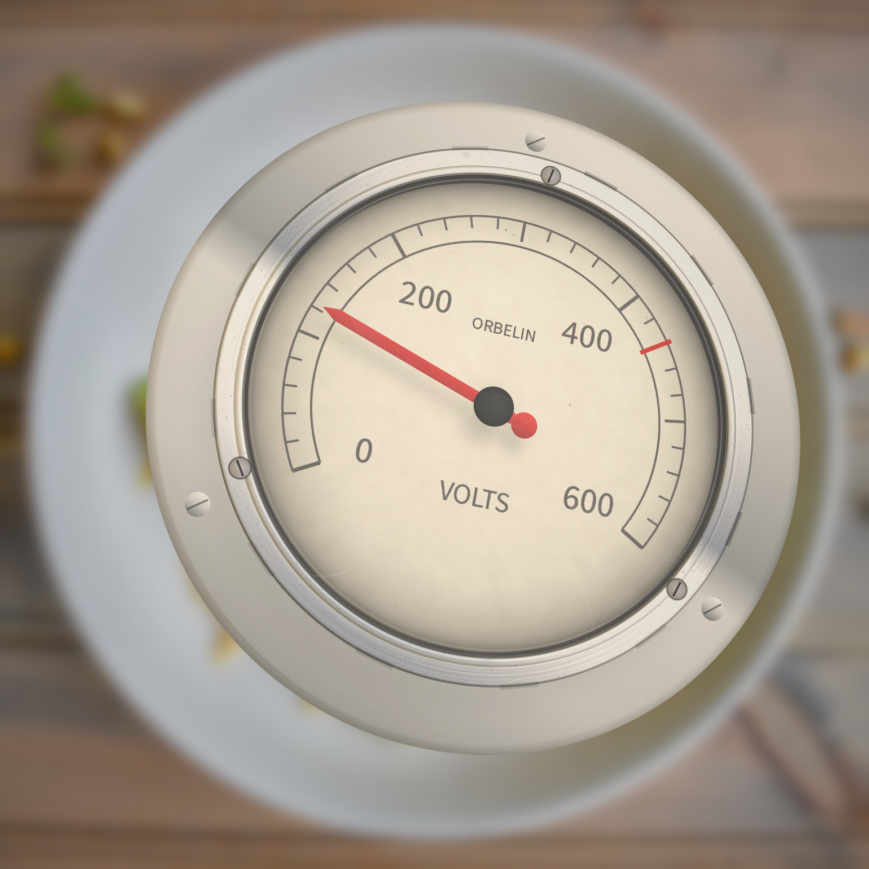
120 V
